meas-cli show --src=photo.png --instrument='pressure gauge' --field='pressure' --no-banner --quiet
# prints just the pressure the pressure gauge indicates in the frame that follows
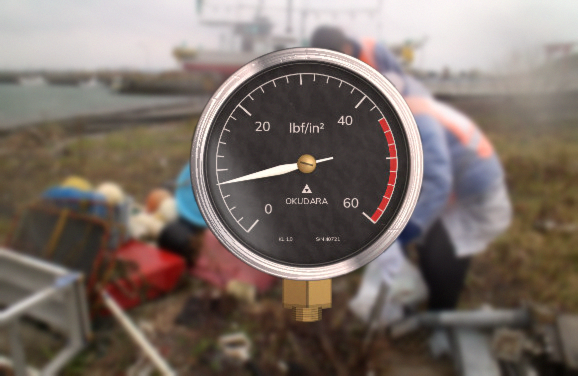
8 psi
